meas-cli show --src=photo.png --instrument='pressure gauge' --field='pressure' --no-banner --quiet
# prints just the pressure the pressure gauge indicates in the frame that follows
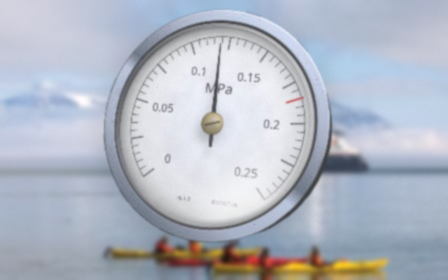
0.12 MPa
